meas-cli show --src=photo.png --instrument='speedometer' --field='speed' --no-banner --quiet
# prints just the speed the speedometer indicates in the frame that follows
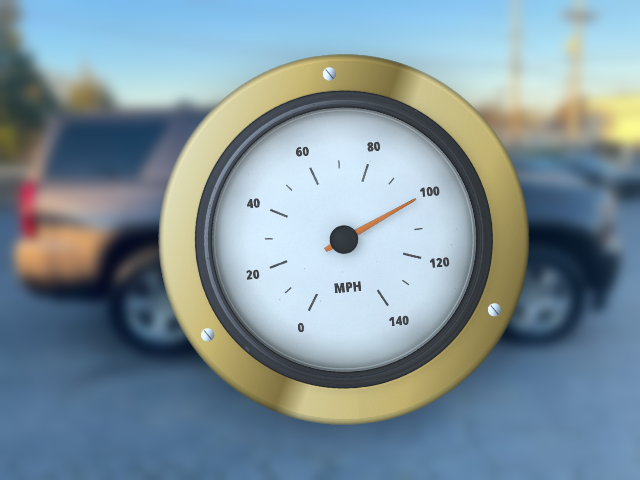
100 mph
